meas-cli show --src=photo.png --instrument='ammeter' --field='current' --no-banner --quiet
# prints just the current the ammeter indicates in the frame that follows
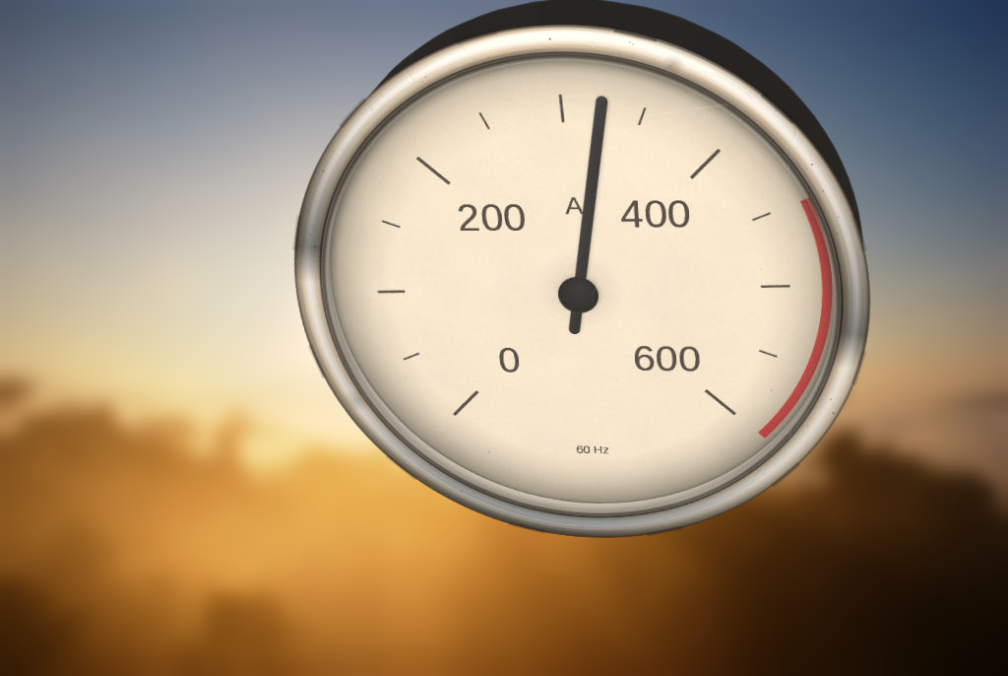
325 A
